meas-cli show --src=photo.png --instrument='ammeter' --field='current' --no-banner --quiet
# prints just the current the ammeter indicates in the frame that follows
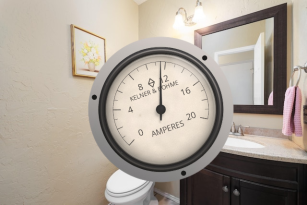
11.5 A
